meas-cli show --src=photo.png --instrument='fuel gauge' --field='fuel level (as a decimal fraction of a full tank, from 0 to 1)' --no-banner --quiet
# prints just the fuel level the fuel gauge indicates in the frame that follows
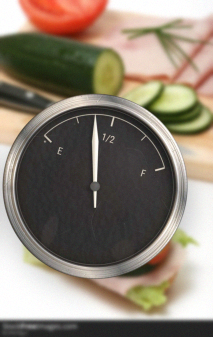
0.375
